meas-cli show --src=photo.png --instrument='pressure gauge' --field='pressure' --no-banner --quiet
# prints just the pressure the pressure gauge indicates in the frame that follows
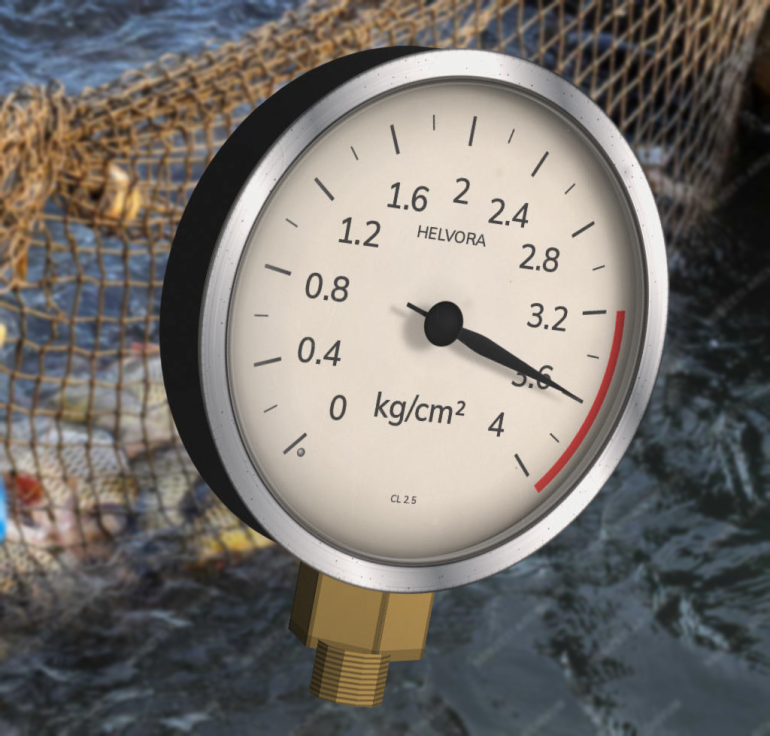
3.6 kg/cm²
